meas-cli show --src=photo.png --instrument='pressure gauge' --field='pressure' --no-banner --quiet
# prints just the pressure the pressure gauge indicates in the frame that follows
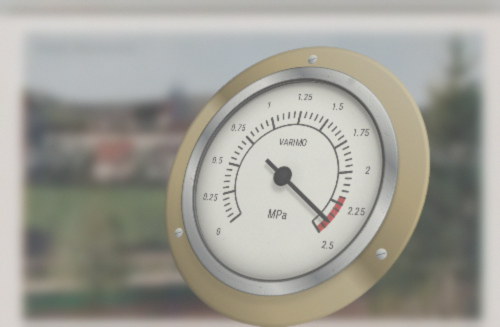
2.4 MPa
